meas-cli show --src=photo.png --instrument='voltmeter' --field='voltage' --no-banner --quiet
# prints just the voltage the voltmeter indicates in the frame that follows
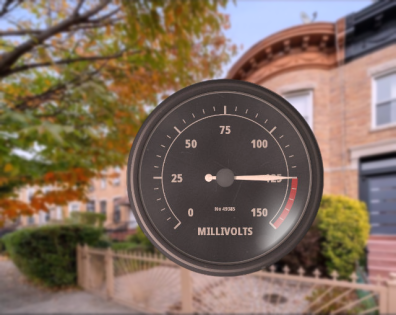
125 mV
